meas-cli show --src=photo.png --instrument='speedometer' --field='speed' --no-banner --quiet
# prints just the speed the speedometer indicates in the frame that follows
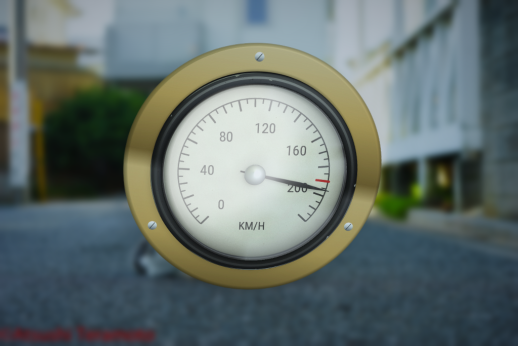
195 km/h
